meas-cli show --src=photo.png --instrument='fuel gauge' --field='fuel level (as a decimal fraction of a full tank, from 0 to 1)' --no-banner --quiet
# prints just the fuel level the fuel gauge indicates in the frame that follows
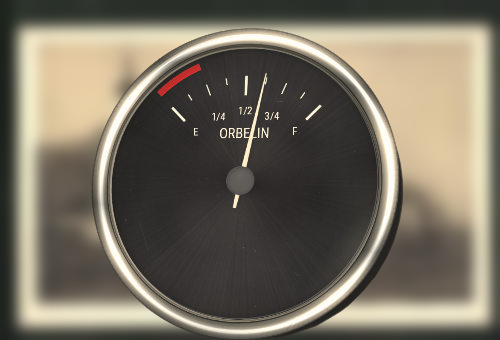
0.625
